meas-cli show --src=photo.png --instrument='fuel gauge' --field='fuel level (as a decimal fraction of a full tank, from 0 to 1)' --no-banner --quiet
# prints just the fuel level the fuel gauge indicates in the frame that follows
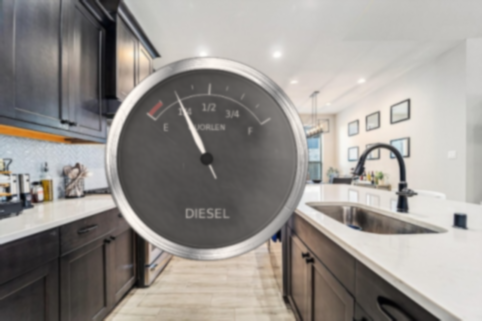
0.25
